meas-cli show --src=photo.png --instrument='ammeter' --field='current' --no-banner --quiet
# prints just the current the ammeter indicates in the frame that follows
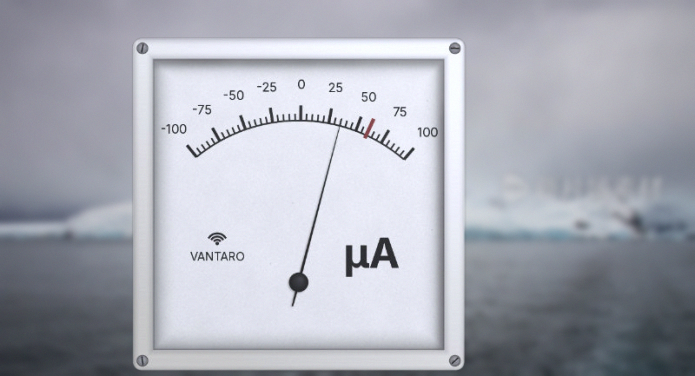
35 µA
